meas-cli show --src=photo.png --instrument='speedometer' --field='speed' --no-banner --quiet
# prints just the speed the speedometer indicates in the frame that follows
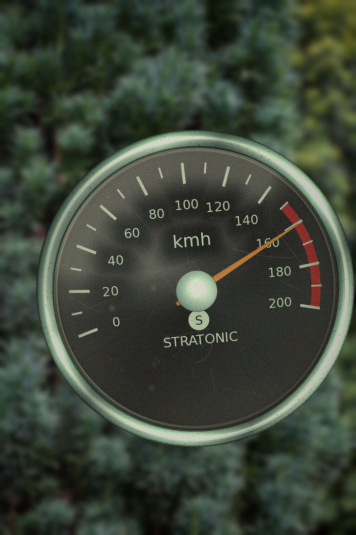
160 km/h
